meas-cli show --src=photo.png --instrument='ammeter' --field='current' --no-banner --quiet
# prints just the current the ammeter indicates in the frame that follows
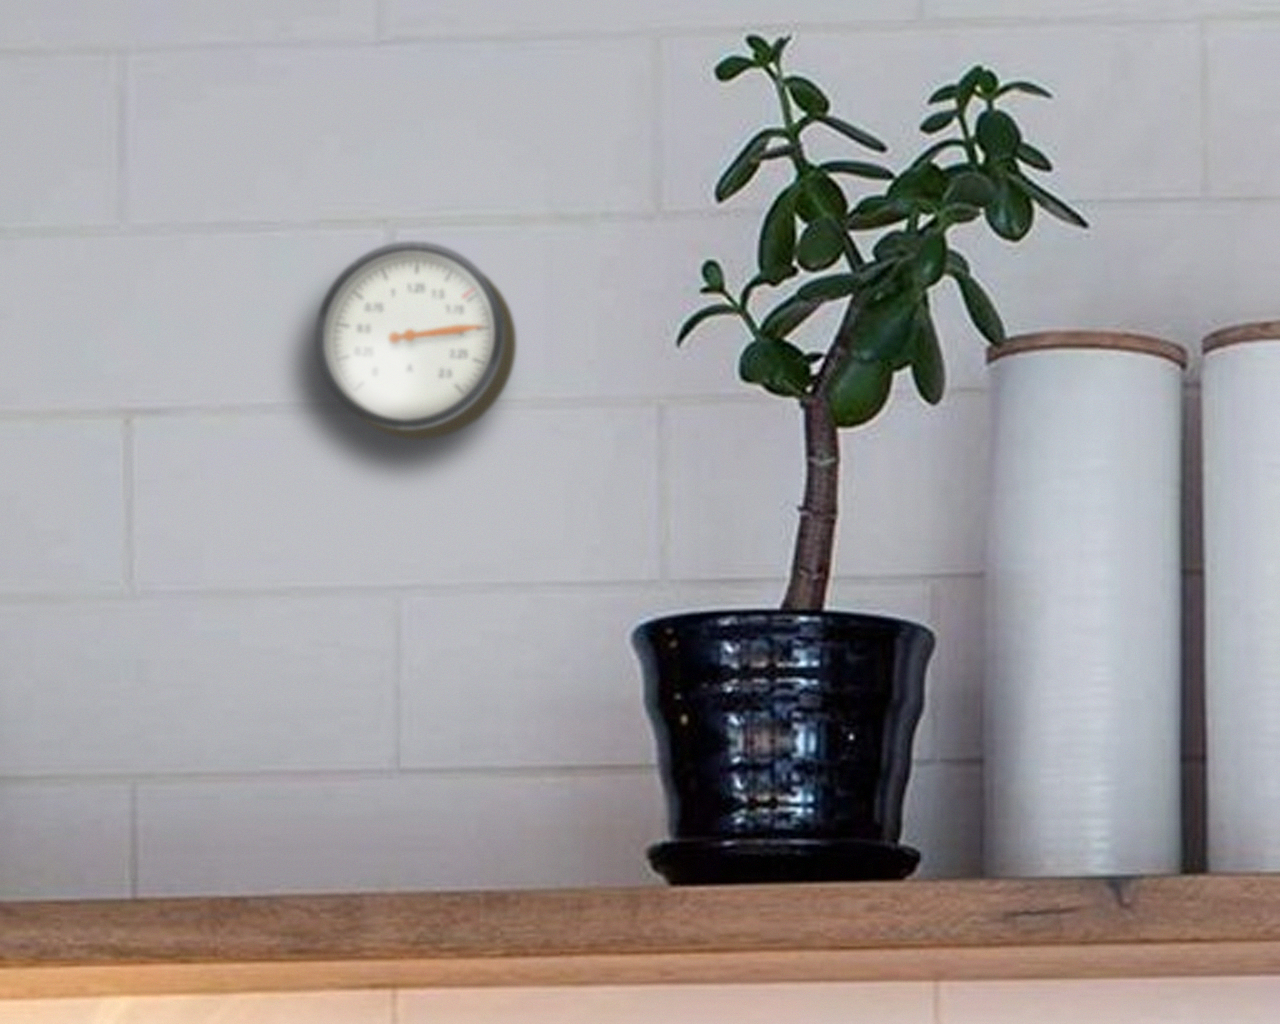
2 A
